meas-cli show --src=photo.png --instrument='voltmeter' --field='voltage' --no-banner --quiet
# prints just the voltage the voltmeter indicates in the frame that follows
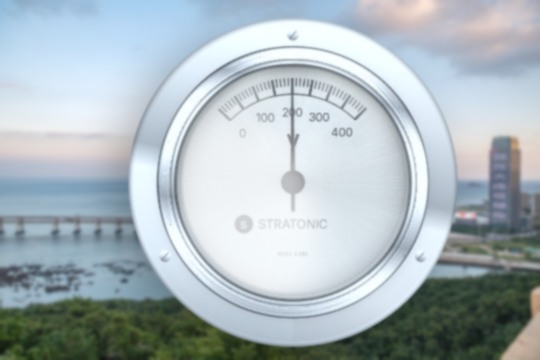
200 V
